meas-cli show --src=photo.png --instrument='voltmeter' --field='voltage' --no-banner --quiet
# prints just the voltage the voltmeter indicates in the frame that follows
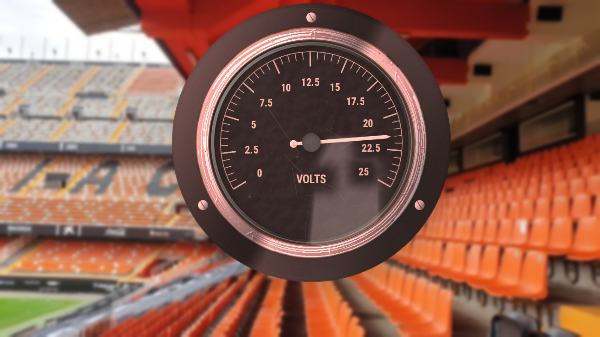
21.5 V
